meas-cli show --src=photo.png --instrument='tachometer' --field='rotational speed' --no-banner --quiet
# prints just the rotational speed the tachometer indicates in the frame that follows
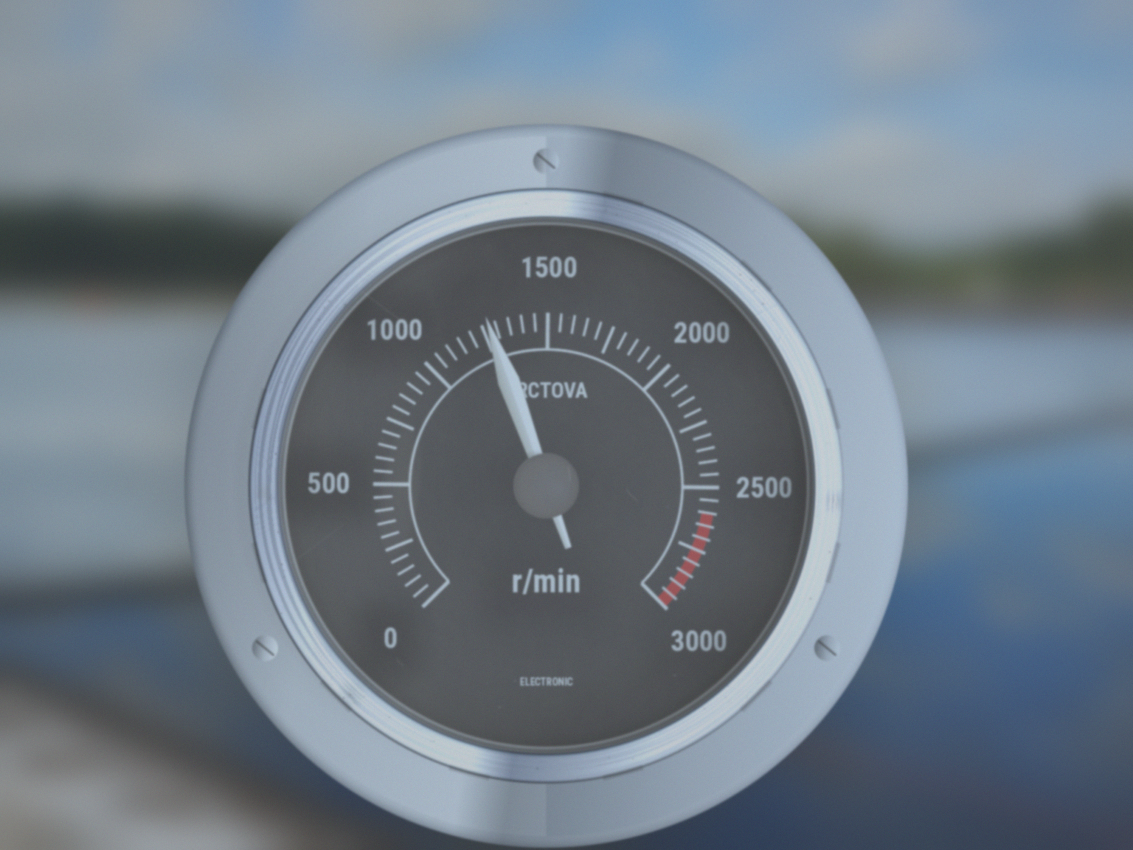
1275 rpm
